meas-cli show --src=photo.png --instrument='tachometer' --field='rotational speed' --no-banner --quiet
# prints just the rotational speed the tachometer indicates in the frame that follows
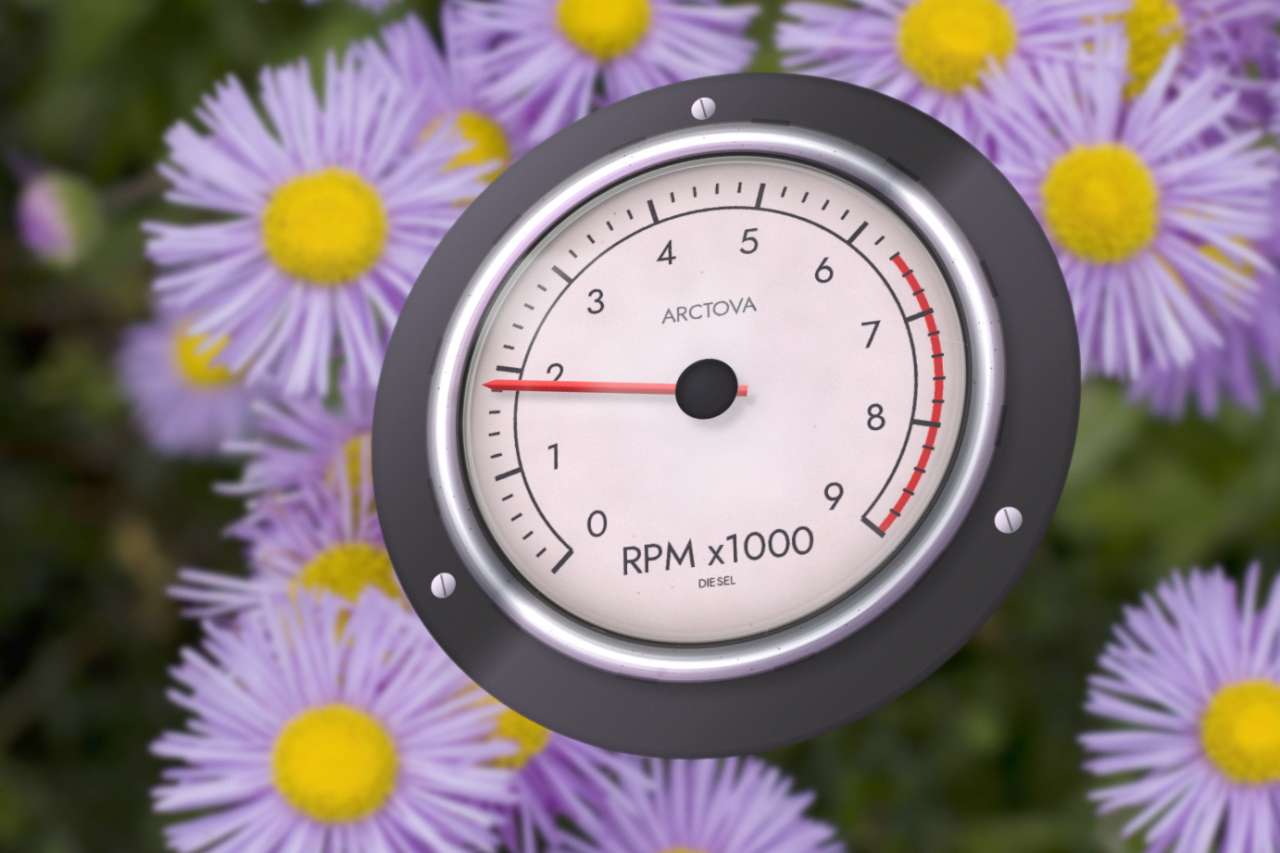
1800 rpm
